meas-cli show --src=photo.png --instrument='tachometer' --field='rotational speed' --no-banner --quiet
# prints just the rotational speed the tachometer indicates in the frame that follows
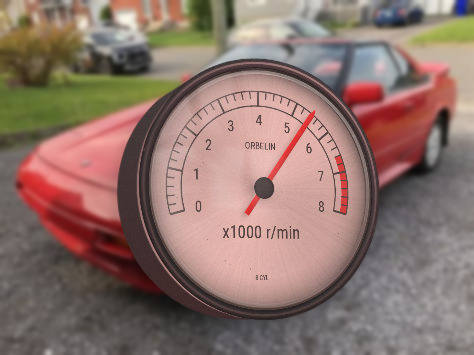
5400 rpm
